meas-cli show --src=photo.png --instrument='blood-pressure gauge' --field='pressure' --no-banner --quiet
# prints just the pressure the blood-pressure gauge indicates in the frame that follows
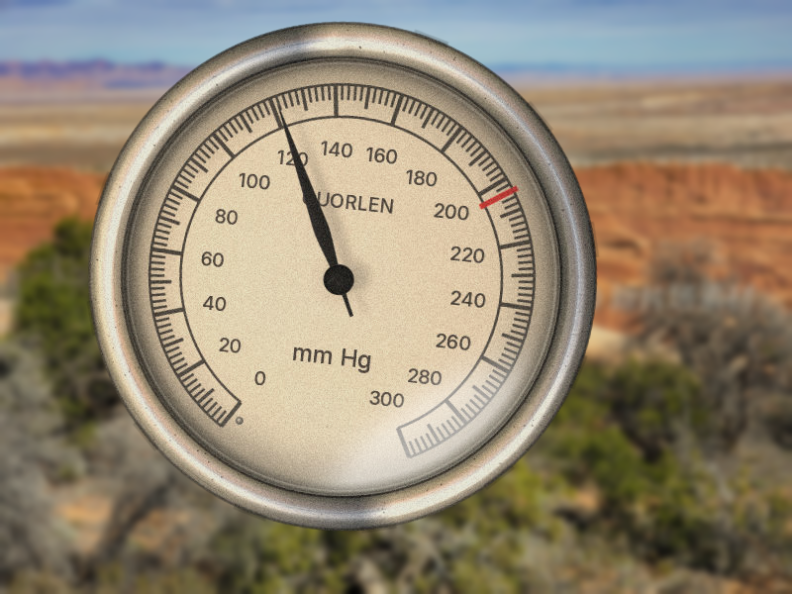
122 mmHg
